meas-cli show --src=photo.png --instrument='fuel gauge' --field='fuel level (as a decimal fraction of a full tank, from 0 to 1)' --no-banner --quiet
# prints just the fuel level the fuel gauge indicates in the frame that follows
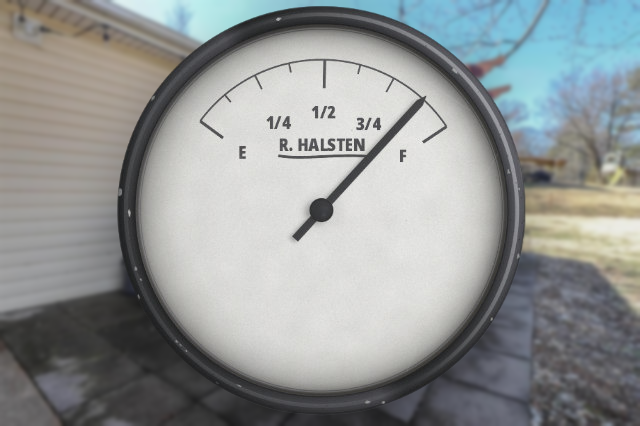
0.875
